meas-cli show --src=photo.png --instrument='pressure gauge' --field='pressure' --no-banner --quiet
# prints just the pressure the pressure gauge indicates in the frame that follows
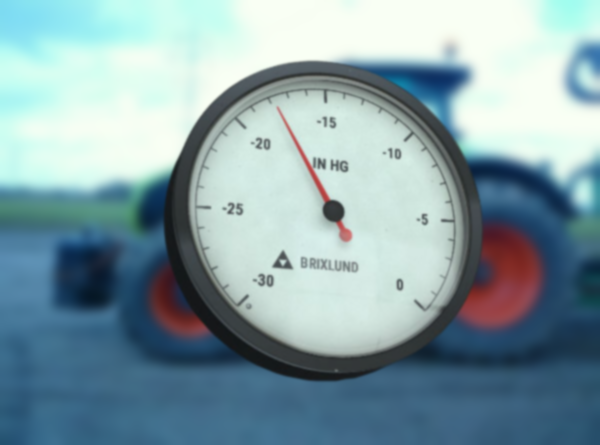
-18 inHg
